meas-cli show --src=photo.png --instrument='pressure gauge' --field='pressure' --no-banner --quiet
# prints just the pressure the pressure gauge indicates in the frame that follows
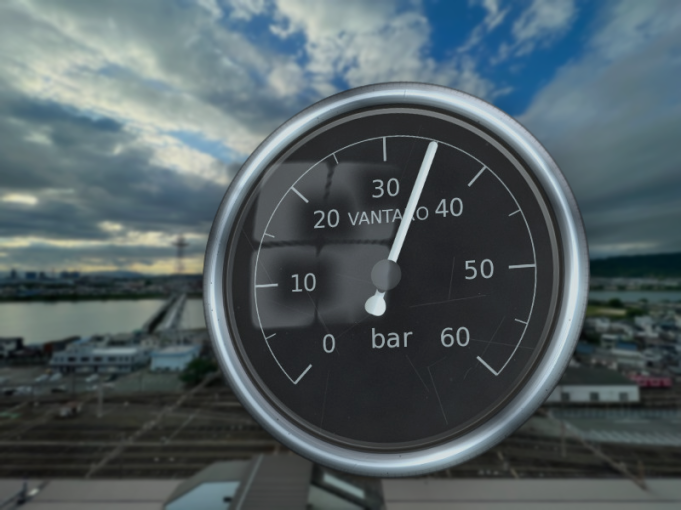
35 bar
